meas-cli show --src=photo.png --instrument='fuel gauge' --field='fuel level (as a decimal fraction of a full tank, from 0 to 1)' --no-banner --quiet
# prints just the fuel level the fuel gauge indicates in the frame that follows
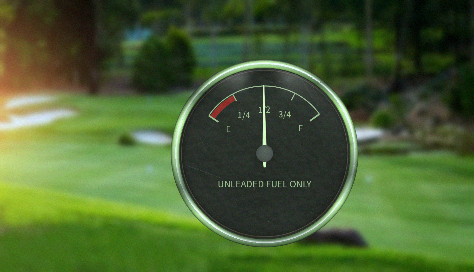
0.5
